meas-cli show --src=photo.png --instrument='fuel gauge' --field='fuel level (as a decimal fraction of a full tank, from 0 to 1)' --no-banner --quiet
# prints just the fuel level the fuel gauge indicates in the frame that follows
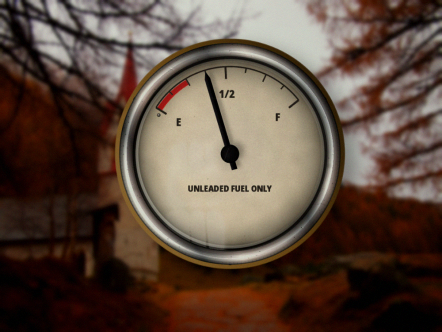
0.375
